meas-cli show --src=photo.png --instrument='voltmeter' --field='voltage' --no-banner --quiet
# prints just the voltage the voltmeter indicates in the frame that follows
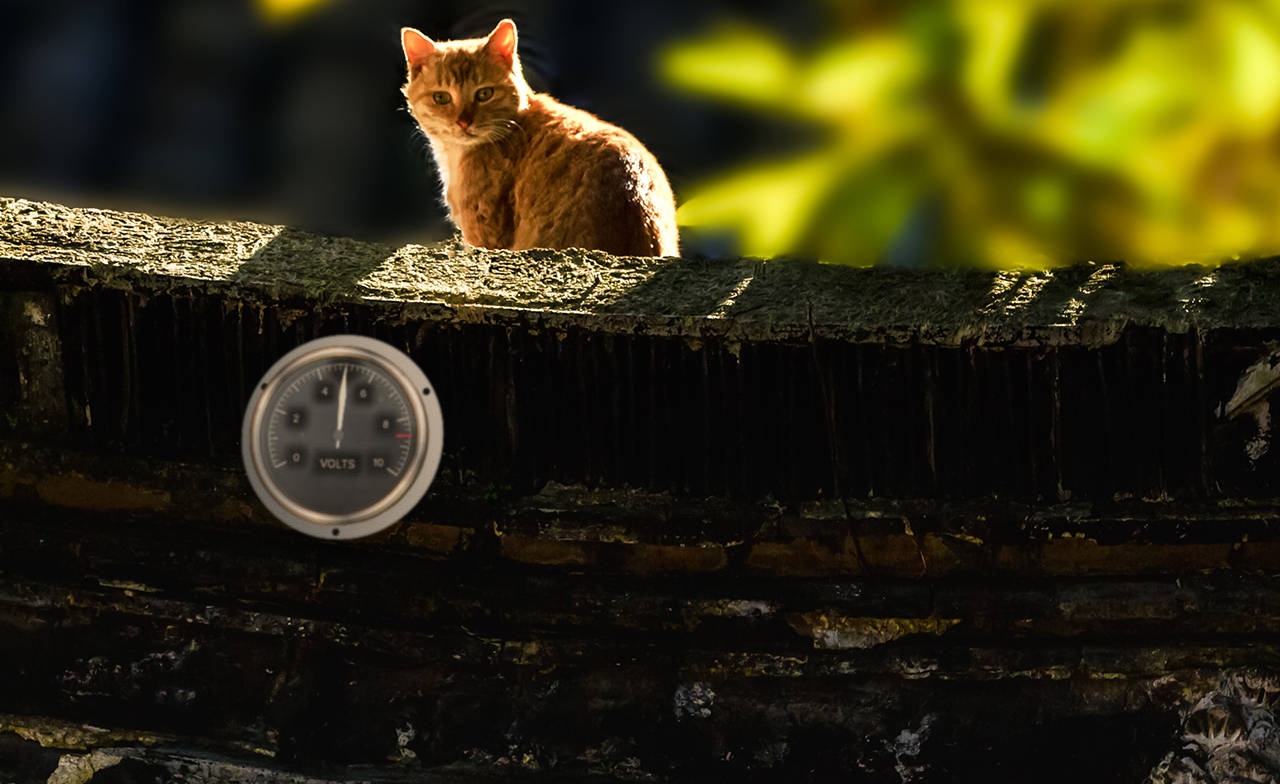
5 V
